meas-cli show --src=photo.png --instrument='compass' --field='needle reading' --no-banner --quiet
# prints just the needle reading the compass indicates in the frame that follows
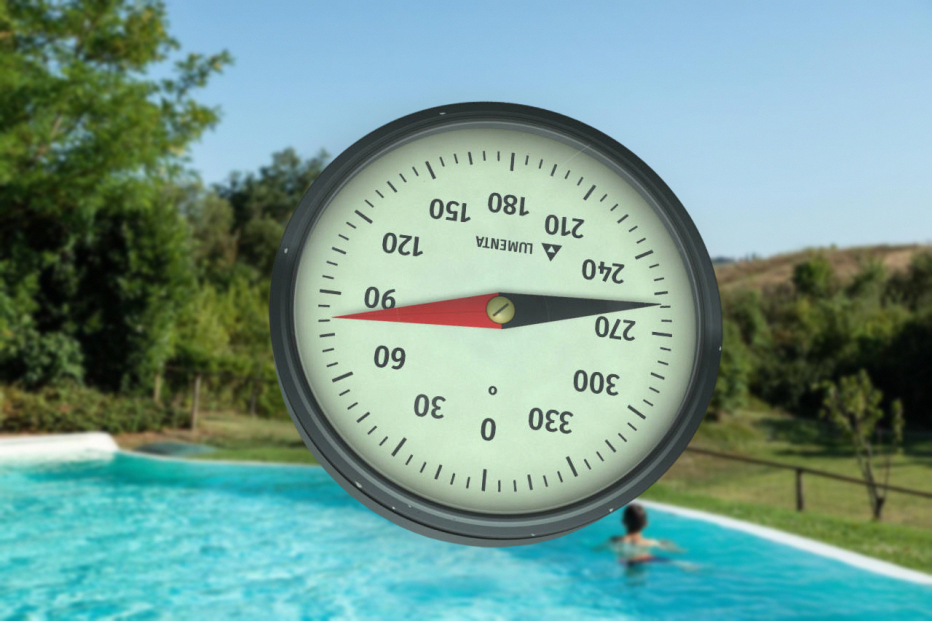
80 °
